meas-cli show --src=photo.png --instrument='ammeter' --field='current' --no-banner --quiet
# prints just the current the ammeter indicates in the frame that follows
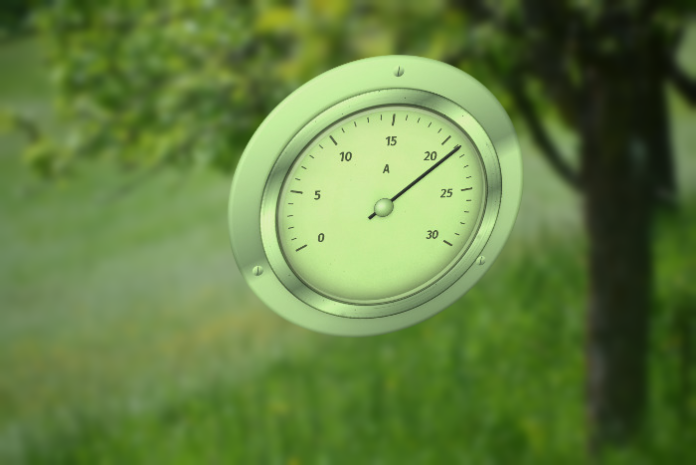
21 A
